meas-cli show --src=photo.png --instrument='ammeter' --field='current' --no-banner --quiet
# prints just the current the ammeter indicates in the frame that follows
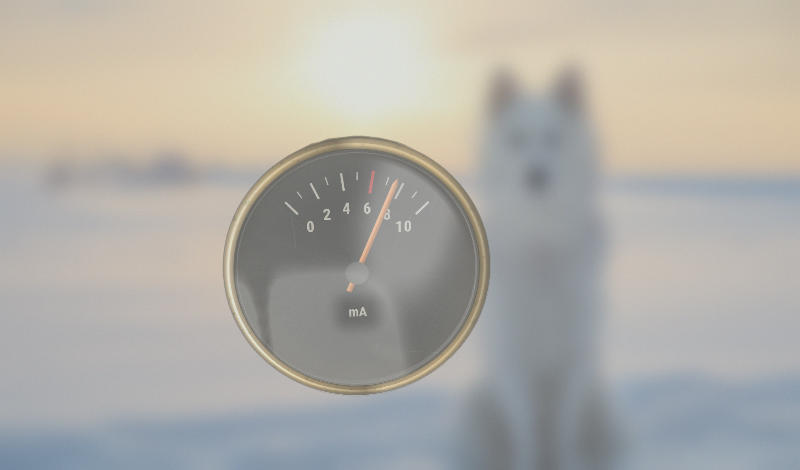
7.5 mA
